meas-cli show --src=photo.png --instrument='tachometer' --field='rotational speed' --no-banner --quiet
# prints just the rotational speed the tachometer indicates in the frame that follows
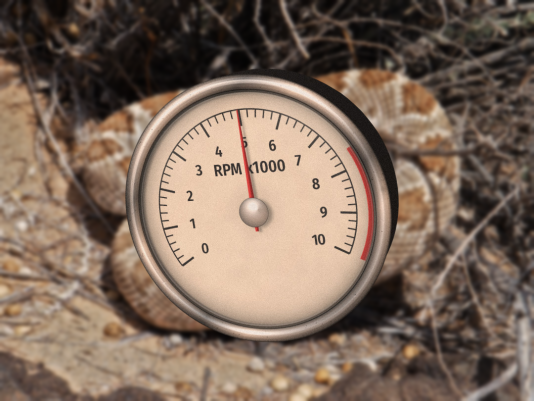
5000 rpm
